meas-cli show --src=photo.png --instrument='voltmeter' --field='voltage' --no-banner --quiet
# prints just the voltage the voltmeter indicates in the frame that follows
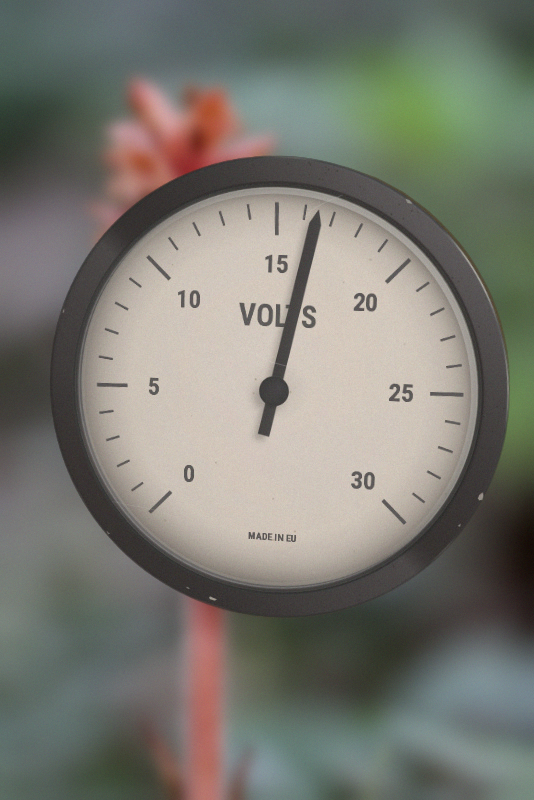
16.5 V
